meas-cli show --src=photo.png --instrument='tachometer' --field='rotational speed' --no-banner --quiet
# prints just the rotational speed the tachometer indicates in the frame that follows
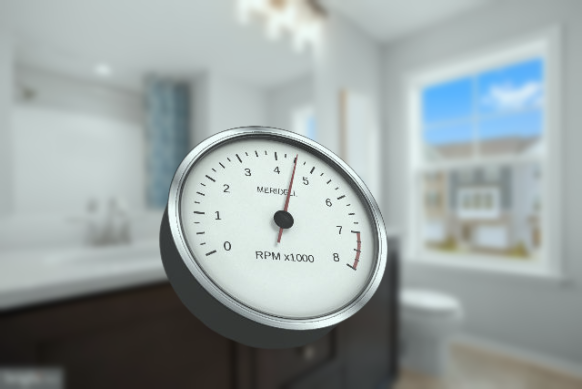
4500 rpm
